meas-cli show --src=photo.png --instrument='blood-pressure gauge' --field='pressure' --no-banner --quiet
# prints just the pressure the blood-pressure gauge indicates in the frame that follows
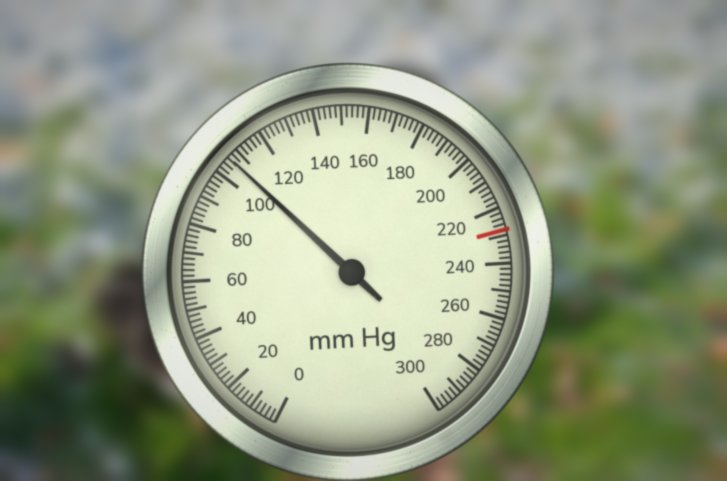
106 mmHg
